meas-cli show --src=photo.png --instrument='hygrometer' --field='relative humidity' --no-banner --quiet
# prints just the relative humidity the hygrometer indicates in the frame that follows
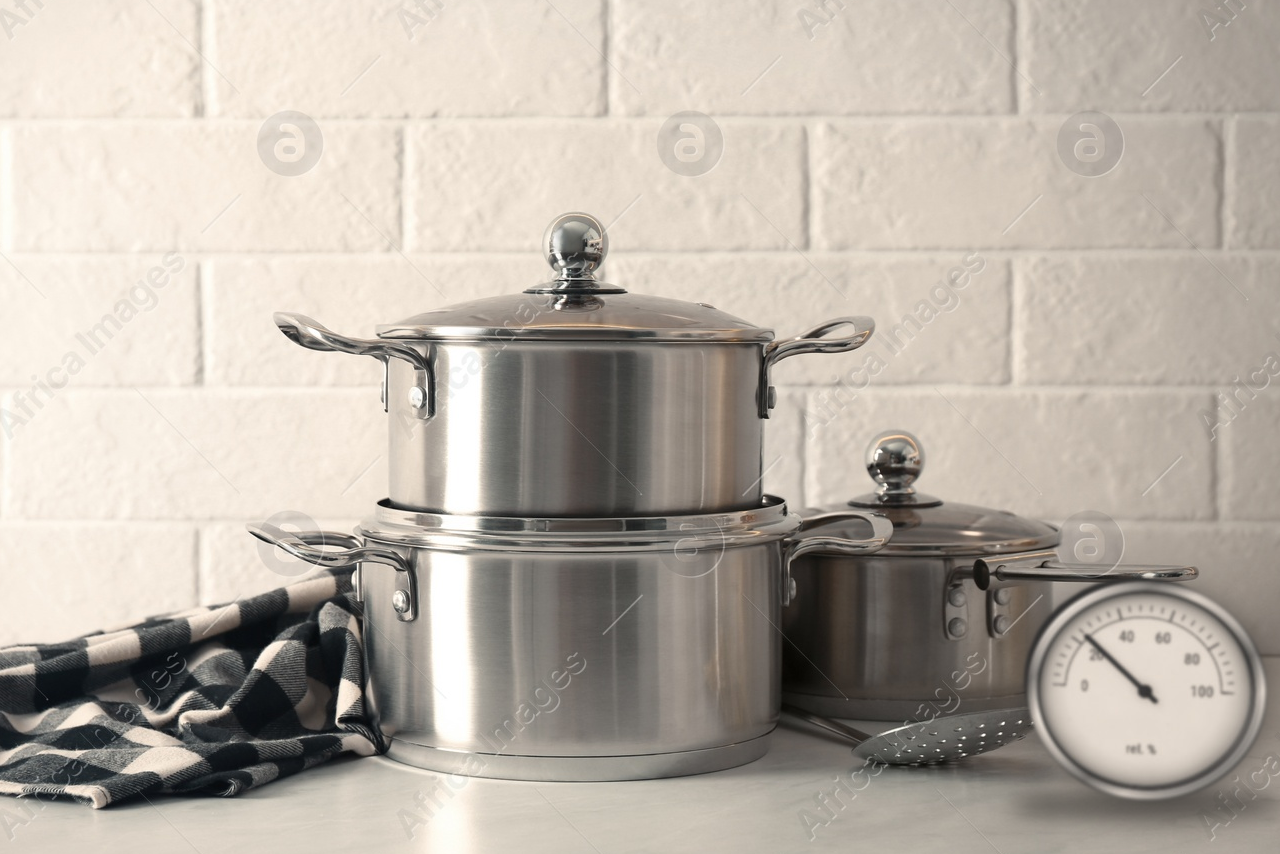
24 %
